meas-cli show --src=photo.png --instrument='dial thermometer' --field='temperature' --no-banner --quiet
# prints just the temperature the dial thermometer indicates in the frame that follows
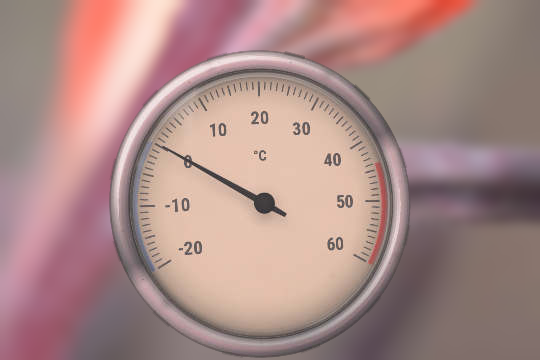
0 °C
